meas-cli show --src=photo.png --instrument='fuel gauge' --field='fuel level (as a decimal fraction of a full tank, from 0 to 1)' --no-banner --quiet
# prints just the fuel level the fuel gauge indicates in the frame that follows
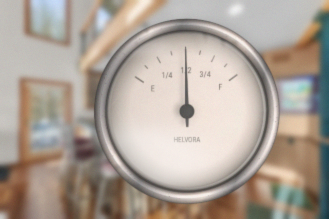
0.5
